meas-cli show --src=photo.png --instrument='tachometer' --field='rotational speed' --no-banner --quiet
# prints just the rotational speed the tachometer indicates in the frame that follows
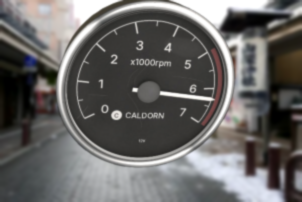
6250 rpm
